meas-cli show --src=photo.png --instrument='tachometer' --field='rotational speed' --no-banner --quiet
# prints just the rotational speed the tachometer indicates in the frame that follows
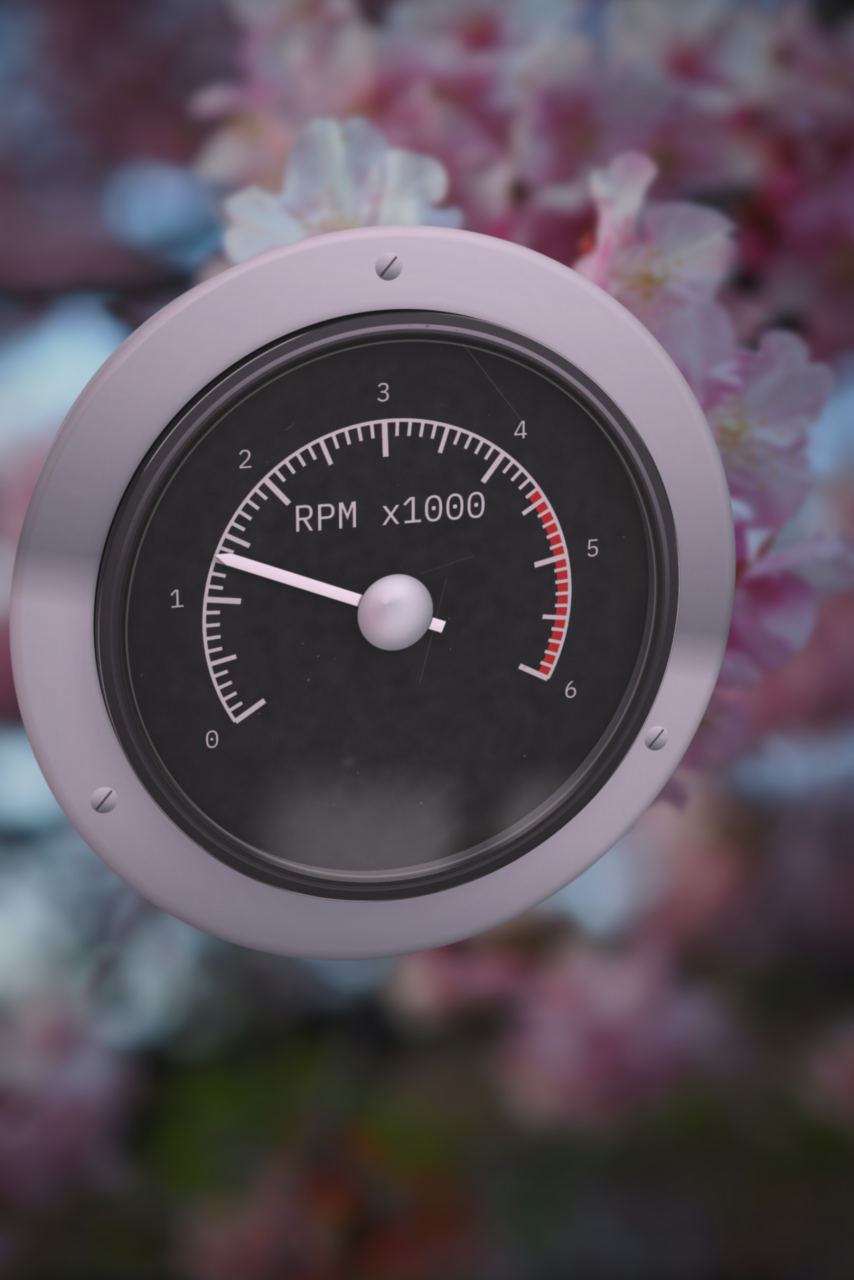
1350 rpm
